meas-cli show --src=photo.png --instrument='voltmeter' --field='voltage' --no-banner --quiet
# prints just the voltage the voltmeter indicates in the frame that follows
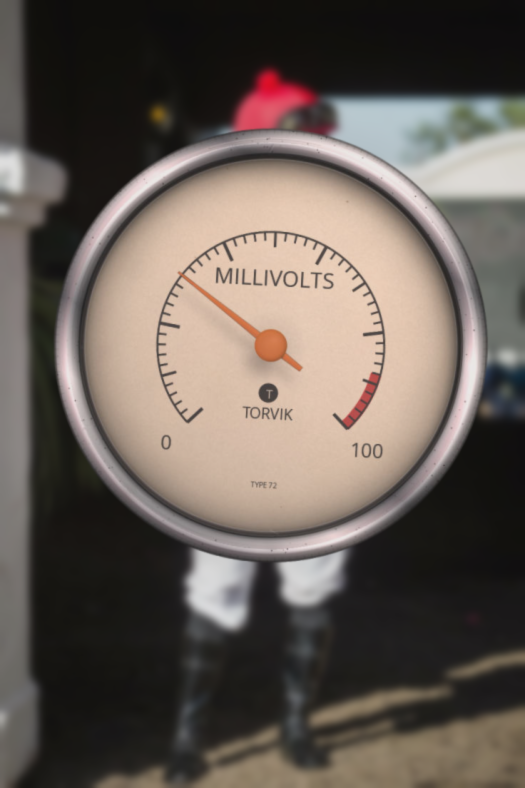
30 mV
